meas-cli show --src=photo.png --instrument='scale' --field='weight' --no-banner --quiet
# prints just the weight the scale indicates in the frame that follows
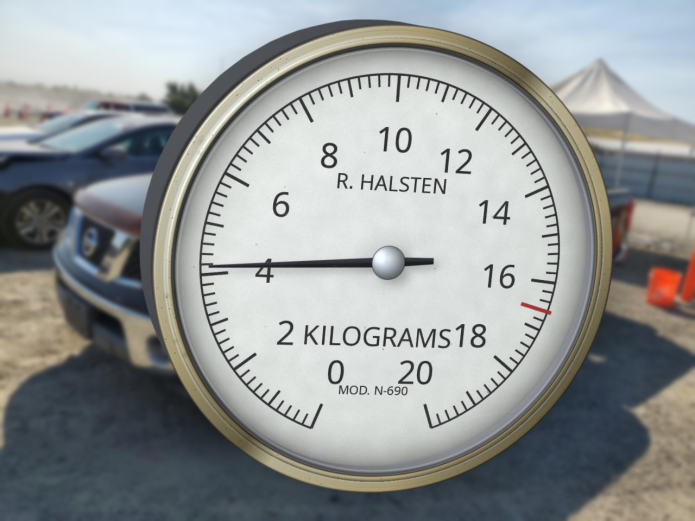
4.2 kg
